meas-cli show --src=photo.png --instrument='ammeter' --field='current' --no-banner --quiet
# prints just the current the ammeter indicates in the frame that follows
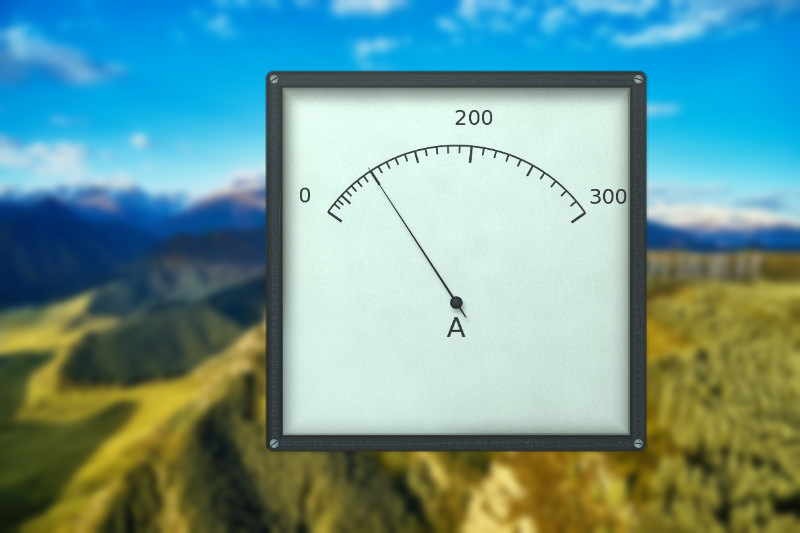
100 A
